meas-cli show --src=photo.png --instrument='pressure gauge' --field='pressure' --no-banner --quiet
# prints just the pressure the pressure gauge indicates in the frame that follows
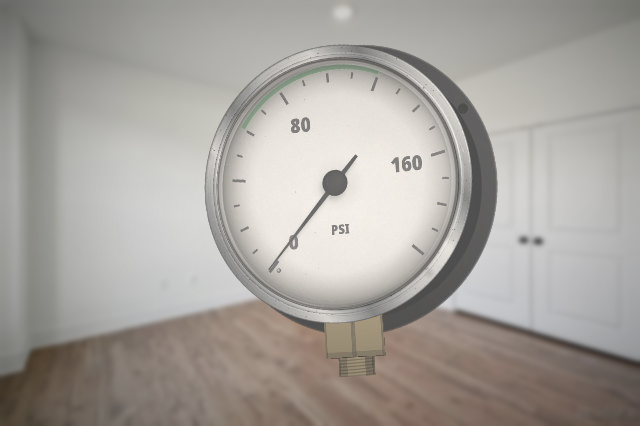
0 psi
